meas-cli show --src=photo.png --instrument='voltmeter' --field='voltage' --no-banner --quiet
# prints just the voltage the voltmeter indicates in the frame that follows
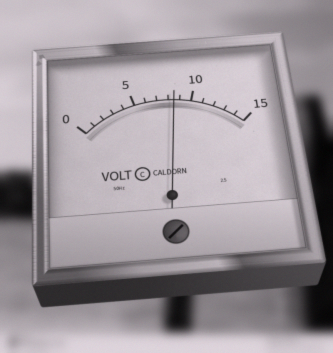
8.5 V
